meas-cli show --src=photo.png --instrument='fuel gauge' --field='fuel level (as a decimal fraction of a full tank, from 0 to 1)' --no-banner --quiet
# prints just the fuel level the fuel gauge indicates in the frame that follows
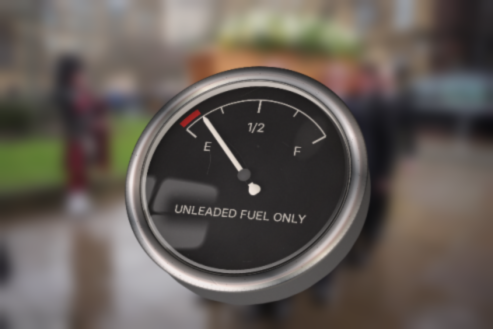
0.125
